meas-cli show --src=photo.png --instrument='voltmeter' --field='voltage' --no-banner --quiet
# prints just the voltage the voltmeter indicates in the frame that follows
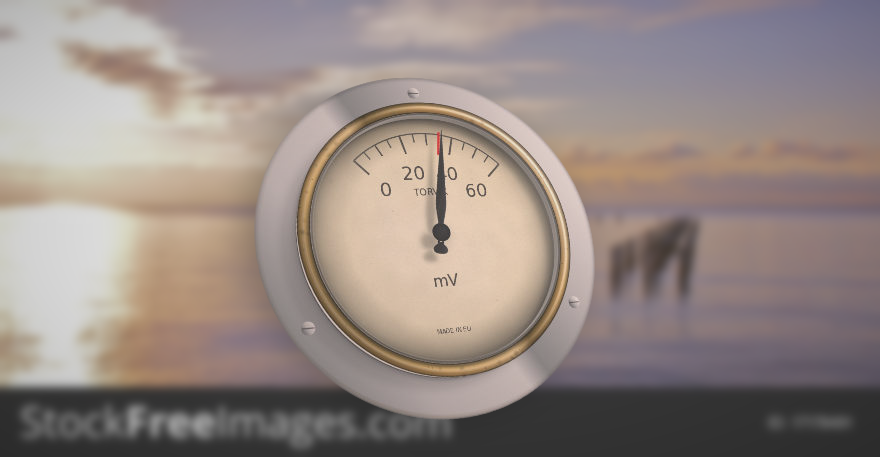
35 mV
